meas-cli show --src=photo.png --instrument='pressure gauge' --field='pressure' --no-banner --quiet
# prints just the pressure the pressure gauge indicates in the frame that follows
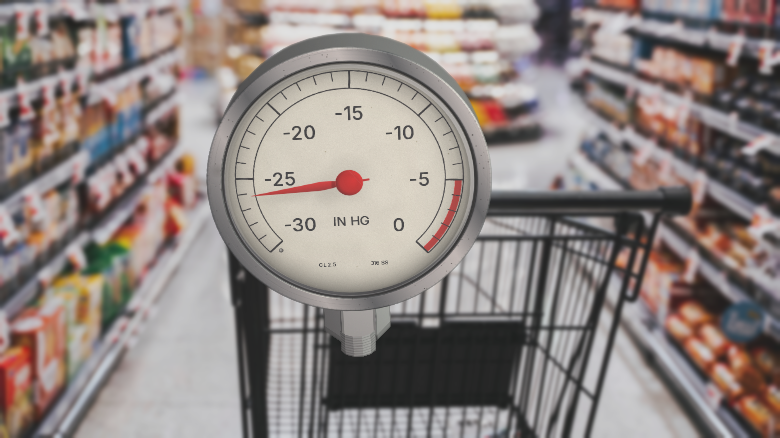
-26 inHg
